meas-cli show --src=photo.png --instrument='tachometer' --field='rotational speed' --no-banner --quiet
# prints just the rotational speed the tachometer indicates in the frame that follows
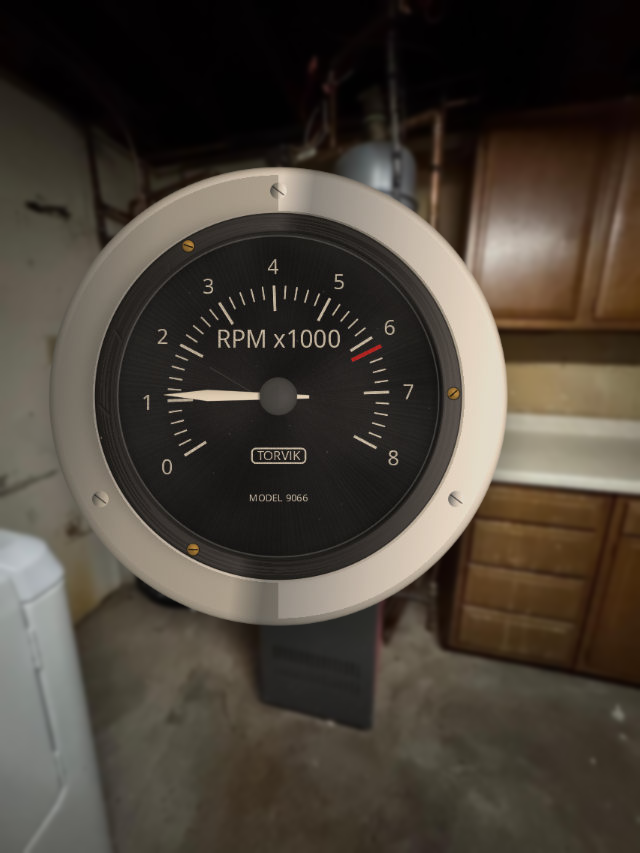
1100 rpm
